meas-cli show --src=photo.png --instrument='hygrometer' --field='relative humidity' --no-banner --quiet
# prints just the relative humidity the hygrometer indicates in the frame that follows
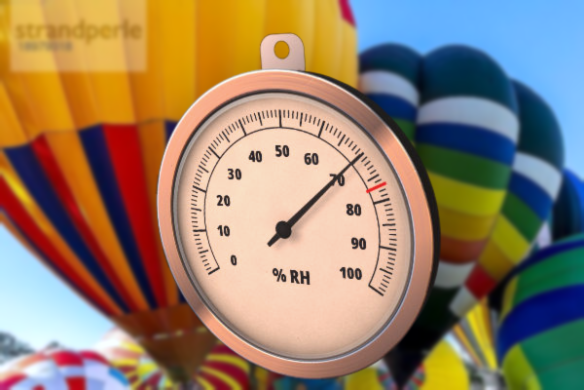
70 %
